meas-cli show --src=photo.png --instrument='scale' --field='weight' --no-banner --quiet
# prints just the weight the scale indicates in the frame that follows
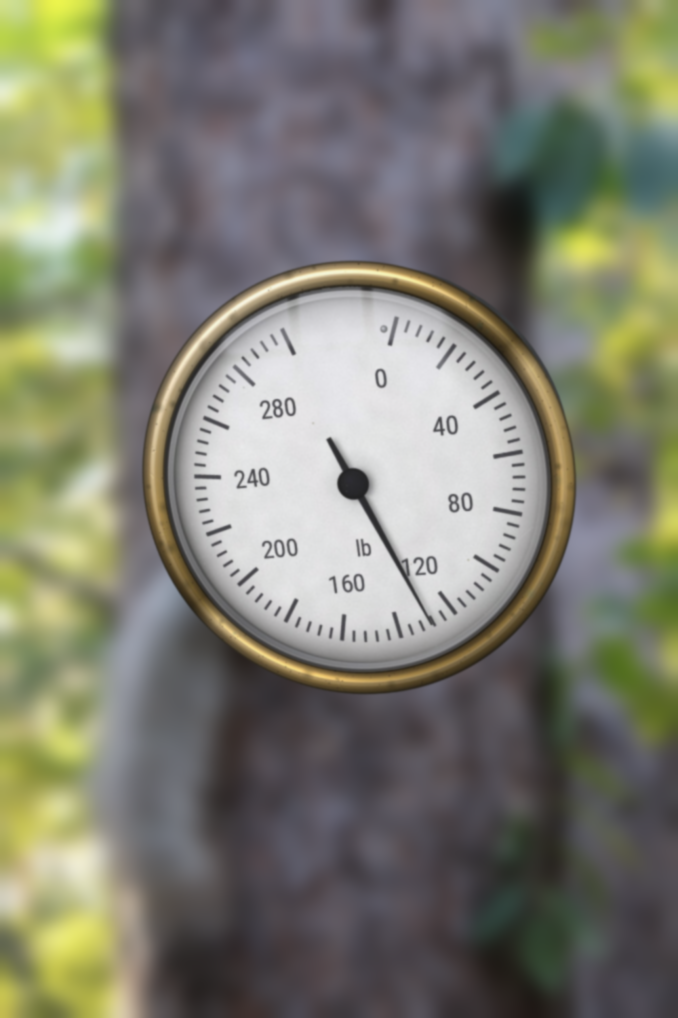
128 lb
